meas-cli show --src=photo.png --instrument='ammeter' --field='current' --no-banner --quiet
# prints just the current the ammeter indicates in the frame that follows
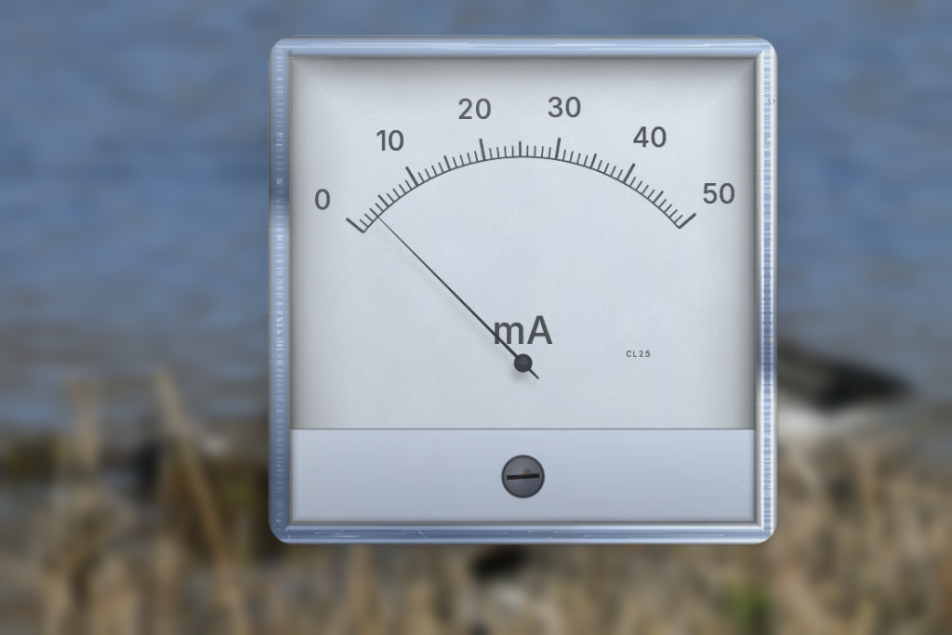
3 mA
